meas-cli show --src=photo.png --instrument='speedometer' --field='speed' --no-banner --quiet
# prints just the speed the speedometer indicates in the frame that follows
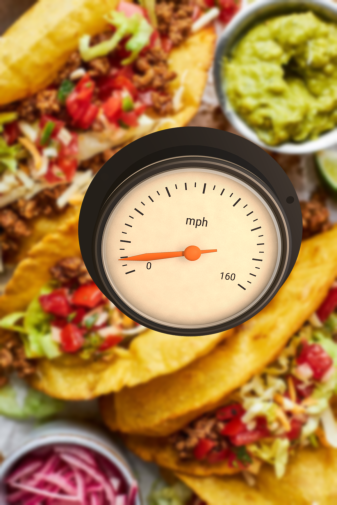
10 mph
